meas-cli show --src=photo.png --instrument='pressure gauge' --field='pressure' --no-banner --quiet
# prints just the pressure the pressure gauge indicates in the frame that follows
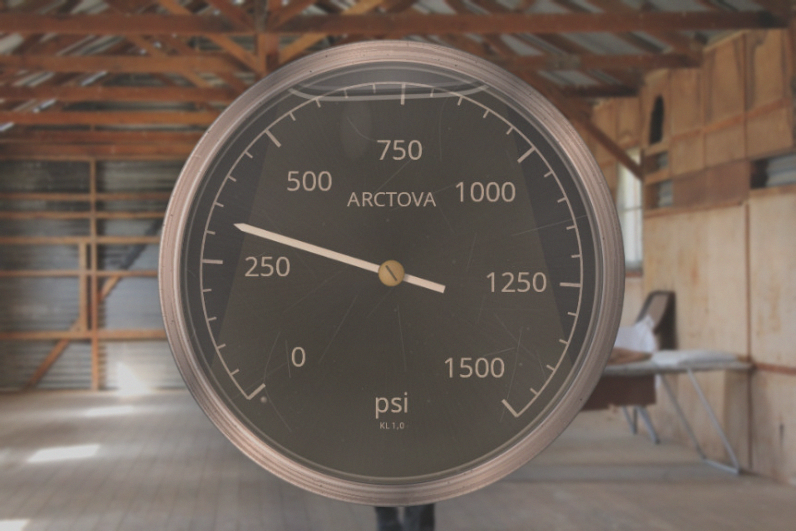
325 psi
